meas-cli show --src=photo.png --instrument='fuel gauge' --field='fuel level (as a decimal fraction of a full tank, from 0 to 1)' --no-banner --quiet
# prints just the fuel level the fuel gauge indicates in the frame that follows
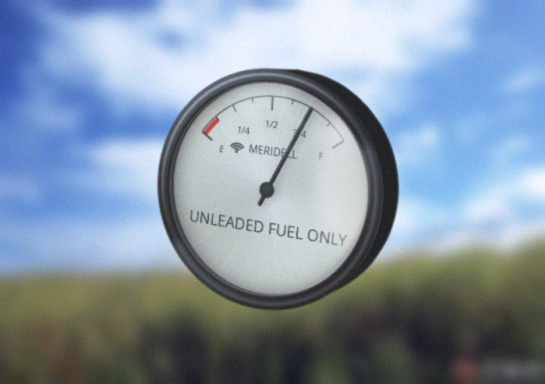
0.75
